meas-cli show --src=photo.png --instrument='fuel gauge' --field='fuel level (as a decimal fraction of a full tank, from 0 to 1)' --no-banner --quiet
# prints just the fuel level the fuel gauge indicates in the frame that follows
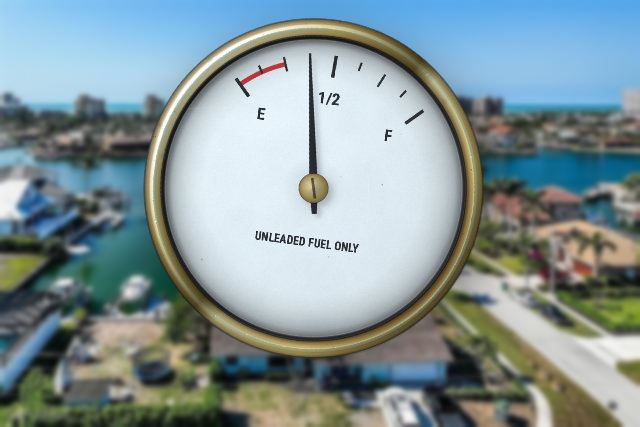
0.375
